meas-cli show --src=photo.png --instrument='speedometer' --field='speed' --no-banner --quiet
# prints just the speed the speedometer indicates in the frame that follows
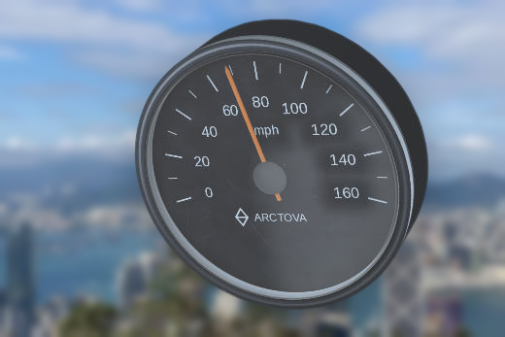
70 mph
